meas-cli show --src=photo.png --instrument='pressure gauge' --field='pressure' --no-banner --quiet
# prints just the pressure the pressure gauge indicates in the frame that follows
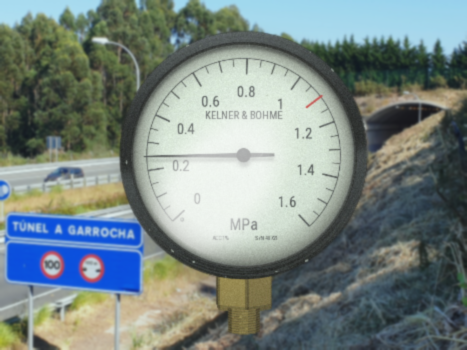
0.25 MPa
